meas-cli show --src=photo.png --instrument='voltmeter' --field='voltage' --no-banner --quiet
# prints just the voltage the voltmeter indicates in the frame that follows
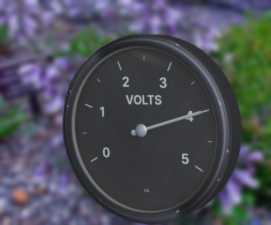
4 V
